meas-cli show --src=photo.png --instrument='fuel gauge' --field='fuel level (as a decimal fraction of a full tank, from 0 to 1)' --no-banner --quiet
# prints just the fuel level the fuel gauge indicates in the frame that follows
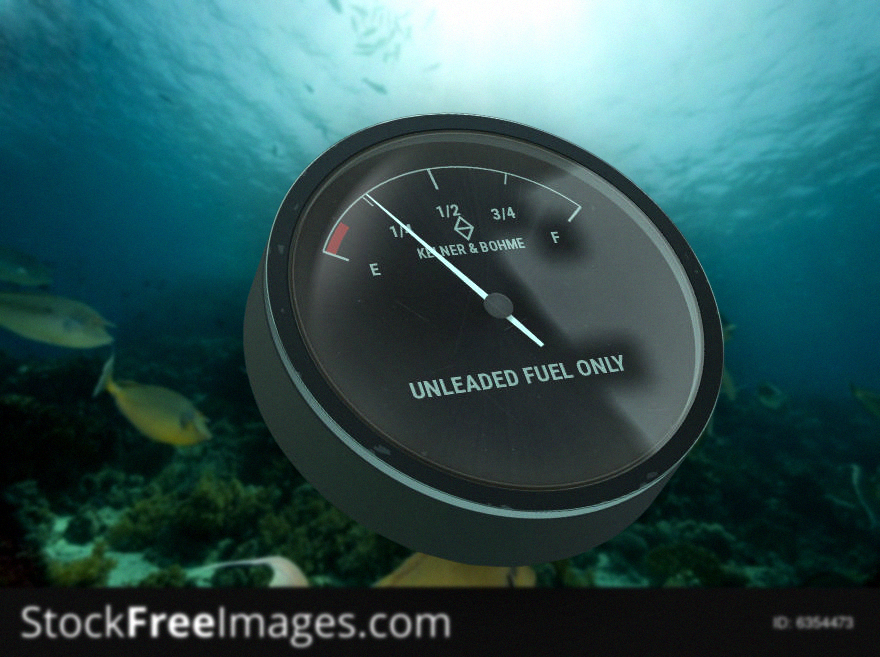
0.25
